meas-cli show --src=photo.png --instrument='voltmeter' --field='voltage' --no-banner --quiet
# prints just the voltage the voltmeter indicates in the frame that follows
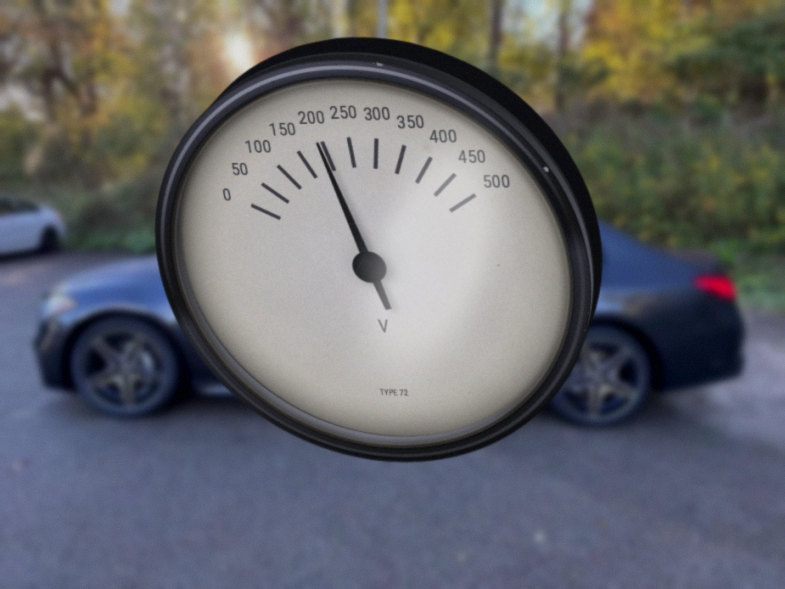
200 V
